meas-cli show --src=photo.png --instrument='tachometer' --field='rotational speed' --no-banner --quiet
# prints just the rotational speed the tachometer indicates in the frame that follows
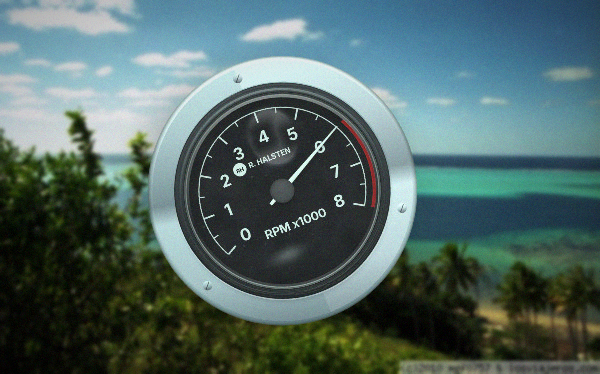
6000 rpm
